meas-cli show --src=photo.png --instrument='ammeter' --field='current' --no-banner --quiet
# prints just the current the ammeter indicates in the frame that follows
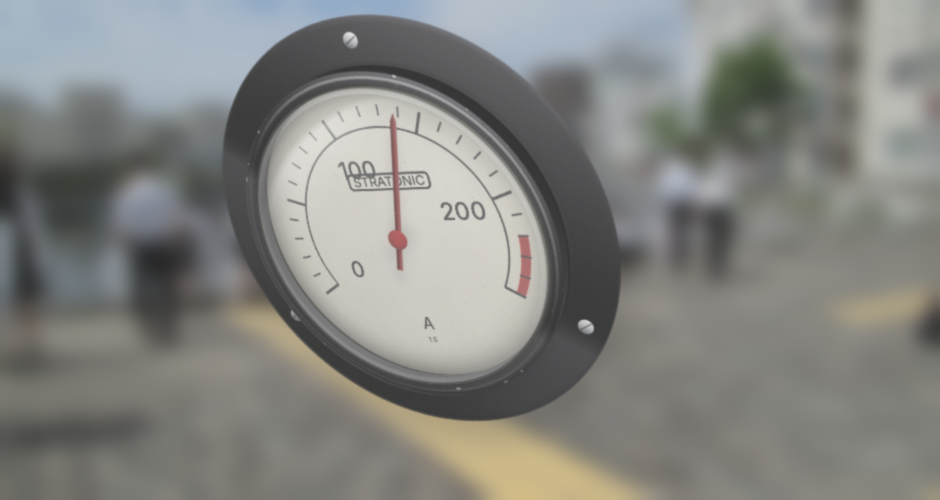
140 A
